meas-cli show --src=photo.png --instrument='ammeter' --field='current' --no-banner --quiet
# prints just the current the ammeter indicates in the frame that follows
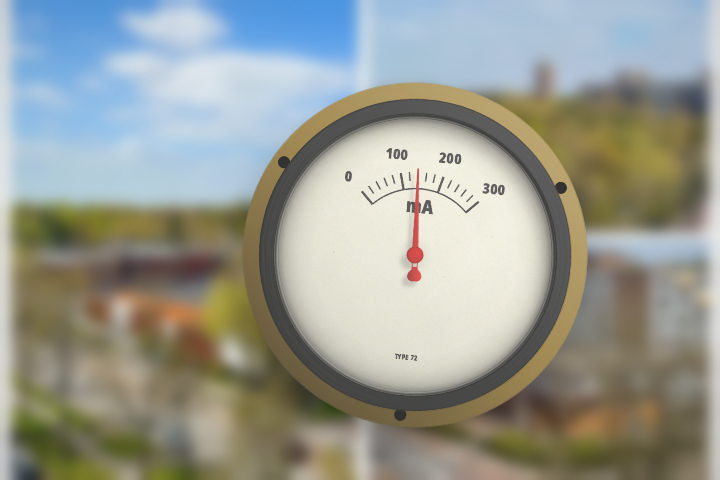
140 mA
